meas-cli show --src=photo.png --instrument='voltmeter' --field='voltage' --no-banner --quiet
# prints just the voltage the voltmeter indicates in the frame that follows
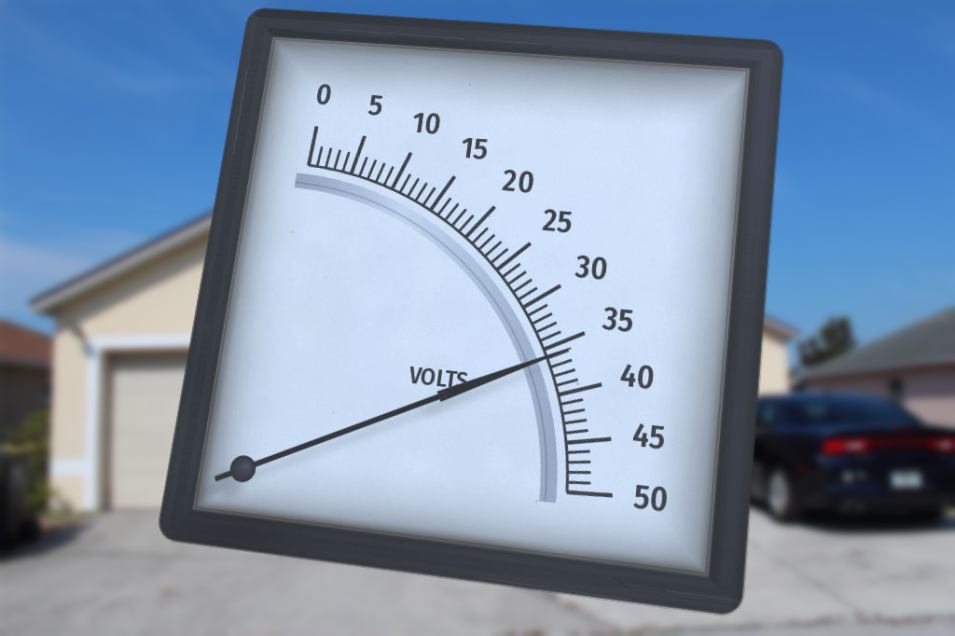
36 V
